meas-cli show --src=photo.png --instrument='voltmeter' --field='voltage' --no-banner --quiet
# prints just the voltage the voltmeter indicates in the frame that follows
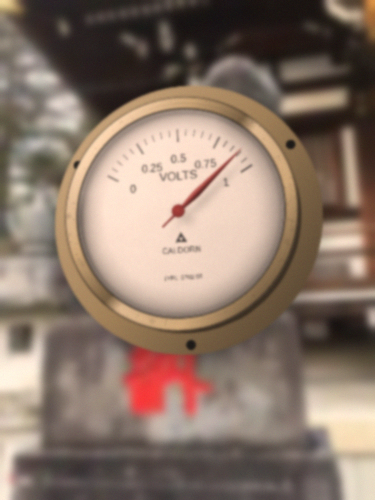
0.9 V
